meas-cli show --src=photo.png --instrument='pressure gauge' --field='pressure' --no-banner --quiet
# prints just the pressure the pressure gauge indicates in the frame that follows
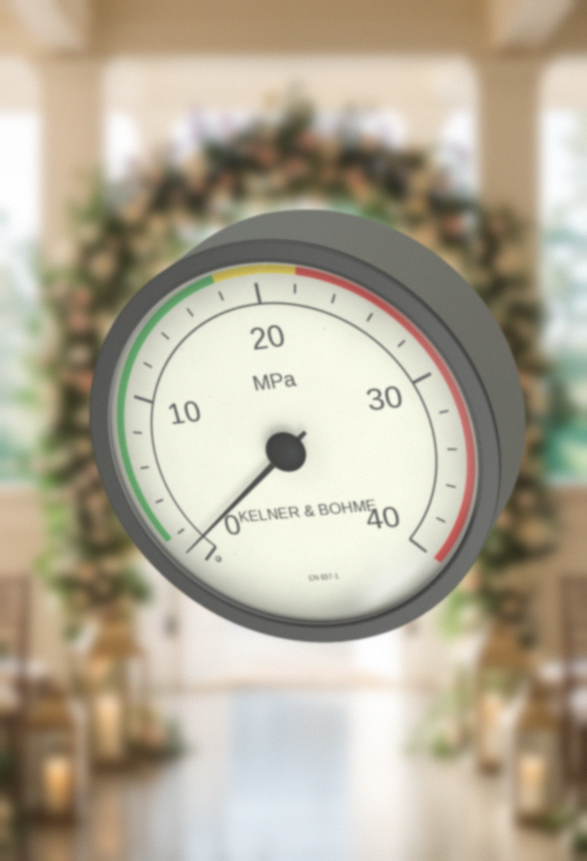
1 MPa
